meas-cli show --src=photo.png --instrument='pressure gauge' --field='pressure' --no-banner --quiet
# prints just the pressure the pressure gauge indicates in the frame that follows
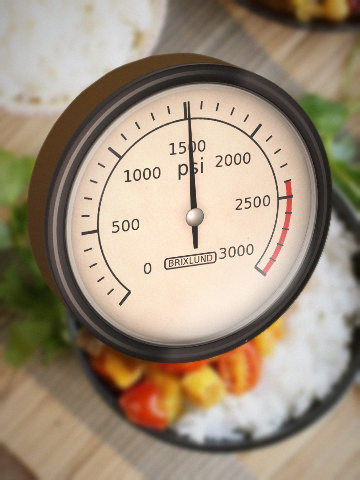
1500 psi
